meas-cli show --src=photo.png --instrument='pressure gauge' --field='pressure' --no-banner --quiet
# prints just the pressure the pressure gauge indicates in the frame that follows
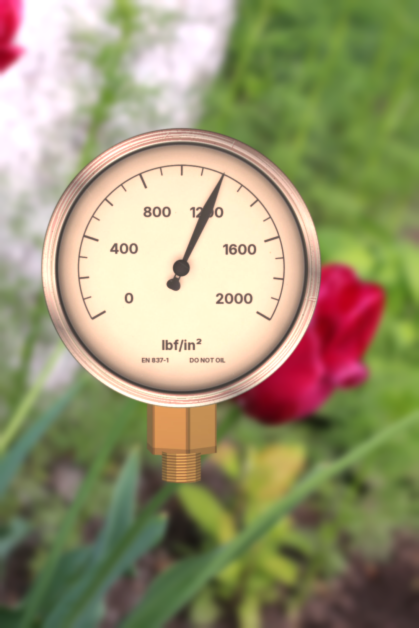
1200 psi
